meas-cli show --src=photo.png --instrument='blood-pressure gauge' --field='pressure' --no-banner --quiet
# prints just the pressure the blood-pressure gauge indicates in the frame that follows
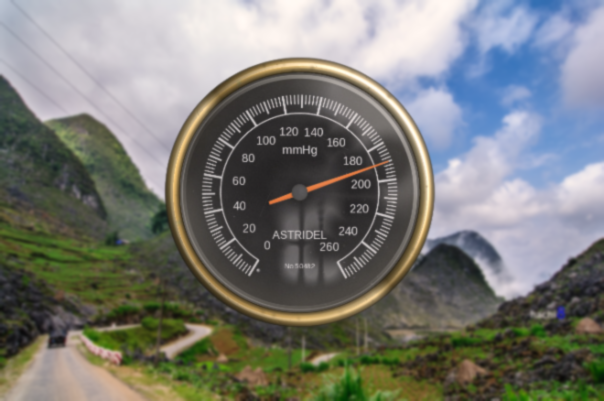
190 mmHg
